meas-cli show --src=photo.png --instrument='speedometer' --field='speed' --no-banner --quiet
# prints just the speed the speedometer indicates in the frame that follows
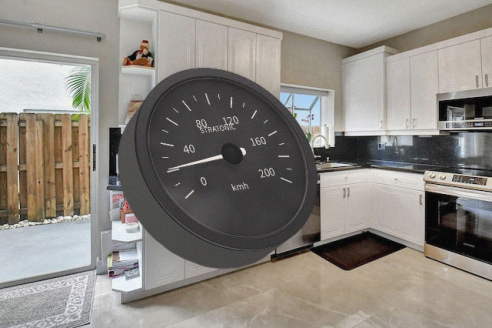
20 km/h
